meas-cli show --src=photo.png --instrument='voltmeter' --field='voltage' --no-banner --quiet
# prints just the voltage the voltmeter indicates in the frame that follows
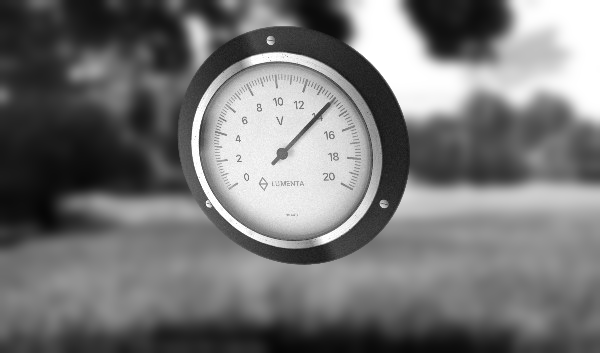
14 V
